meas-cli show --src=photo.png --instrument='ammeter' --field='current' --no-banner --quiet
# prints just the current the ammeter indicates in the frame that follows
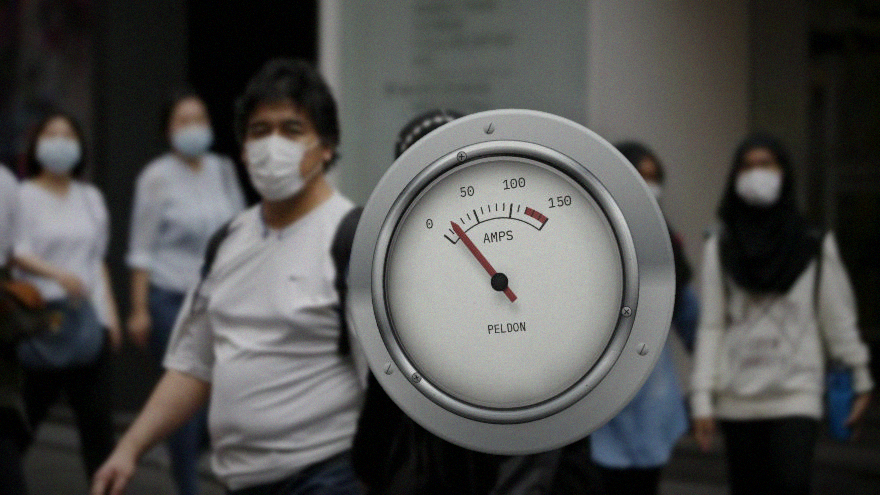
20 A
